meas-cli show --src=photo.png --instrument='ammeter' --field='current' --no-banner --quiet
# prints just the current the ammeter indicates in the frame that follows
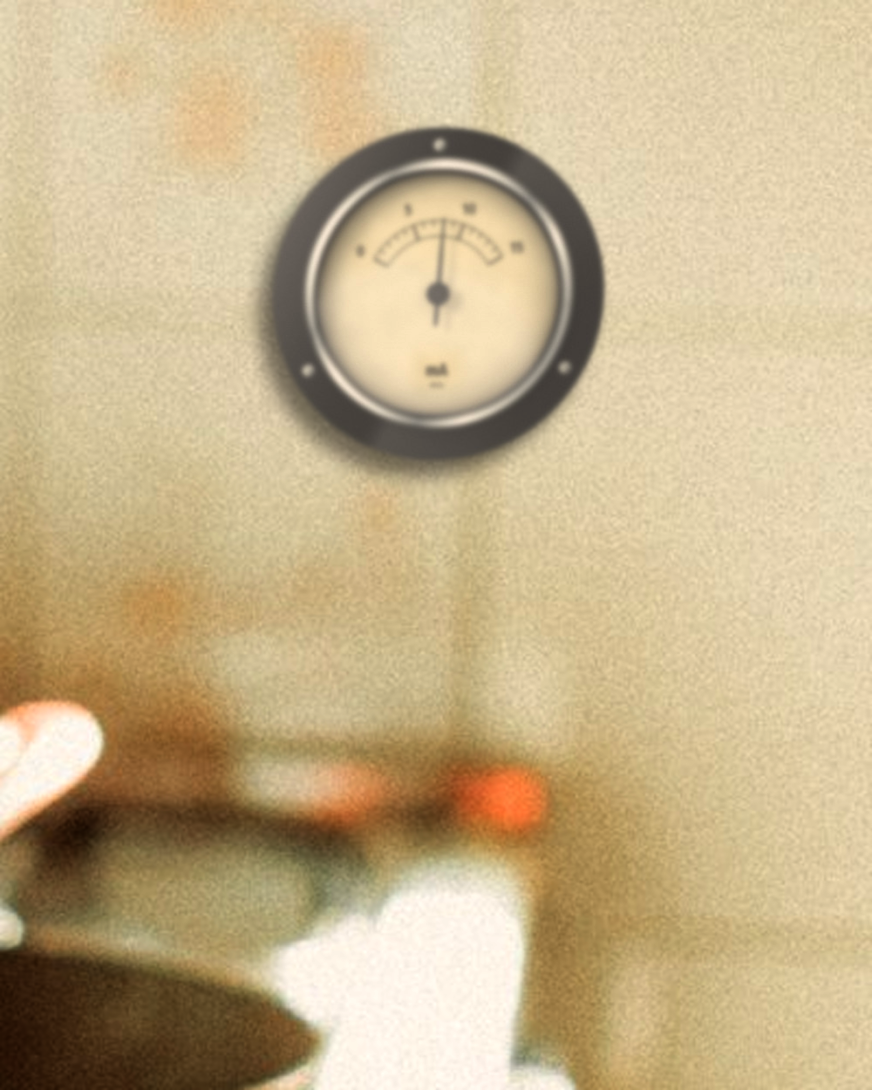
8 mA
